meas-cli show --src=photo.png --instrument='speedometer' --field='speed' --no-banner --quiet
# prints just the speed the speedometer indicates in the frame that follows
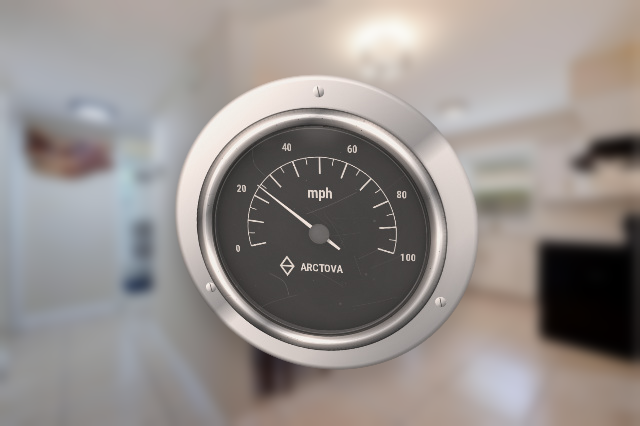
25 mph
